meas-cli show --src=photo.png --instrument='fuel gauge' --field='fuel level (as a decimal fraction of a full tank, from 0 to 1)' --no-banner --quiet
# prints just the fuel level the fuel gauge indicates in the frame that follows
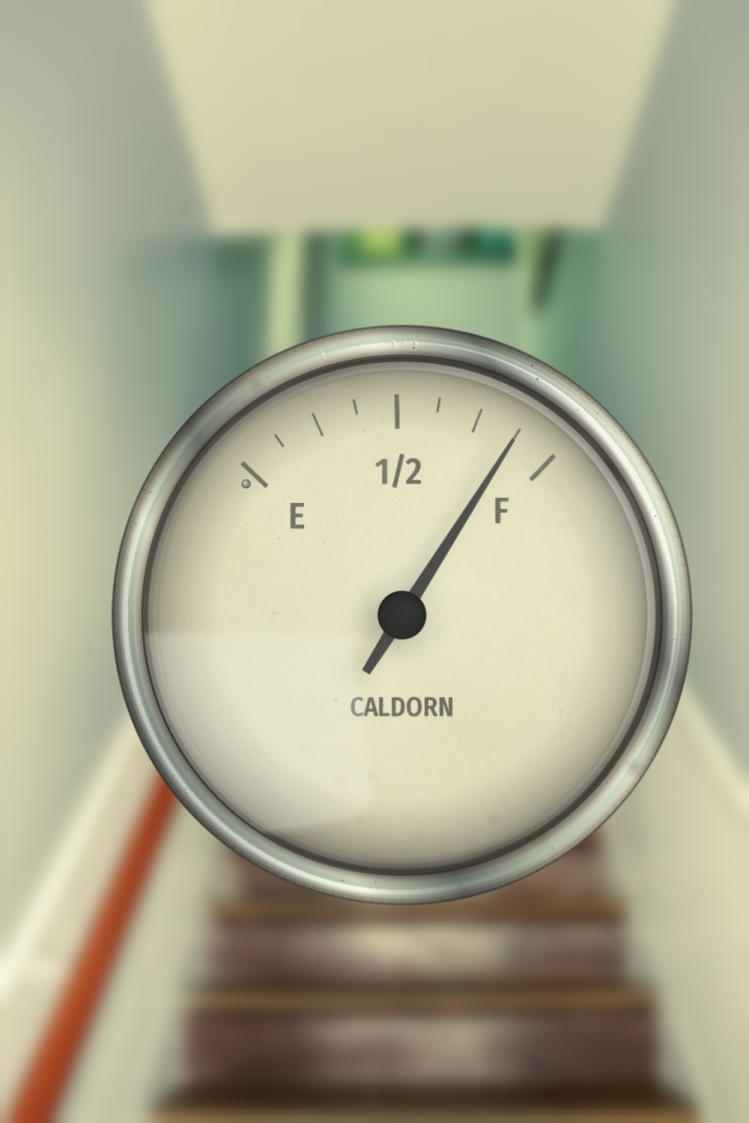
0.875
